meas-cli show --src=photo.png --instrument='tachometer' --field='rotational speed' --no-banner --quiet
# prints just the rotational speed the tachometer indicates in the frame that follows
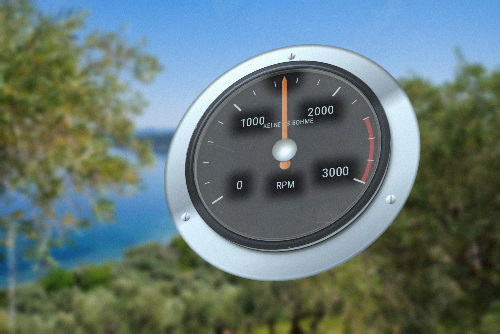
1500 rpm
